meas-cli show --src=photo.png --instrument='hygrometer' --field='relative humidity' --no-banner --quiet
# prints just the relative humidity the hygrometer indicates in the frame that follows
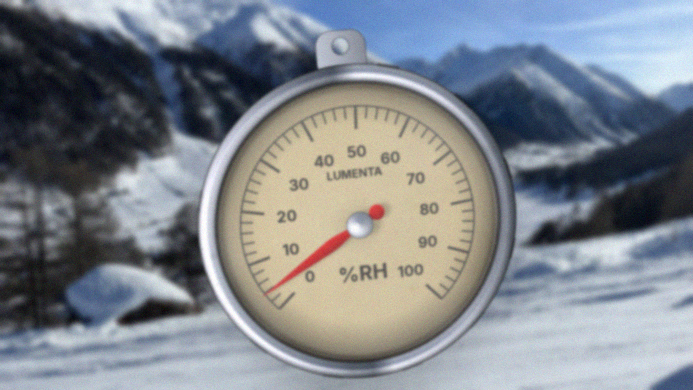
4 %
